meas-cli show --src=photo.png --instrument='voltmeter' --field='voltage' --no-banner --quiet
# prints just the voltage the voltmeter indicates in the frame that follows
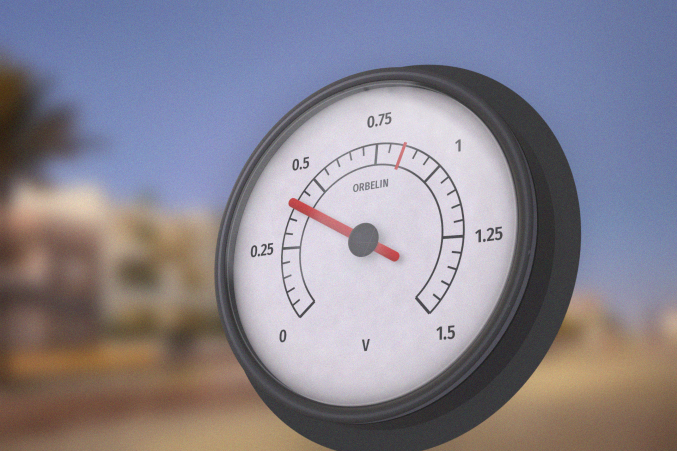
0.4 V
